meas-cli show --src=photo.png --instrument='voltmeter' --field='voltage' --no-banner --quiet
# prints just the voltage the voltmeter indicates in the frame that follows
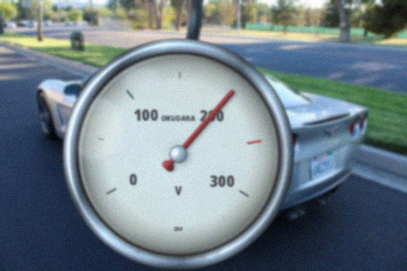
200 V
